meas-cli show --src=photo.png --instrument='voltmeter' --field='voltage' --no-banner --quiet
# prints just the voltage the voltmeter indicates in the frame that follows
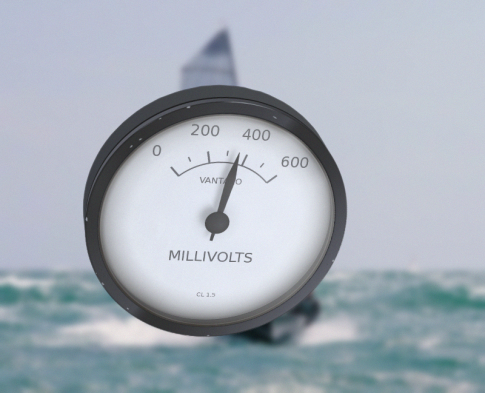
350 mV
